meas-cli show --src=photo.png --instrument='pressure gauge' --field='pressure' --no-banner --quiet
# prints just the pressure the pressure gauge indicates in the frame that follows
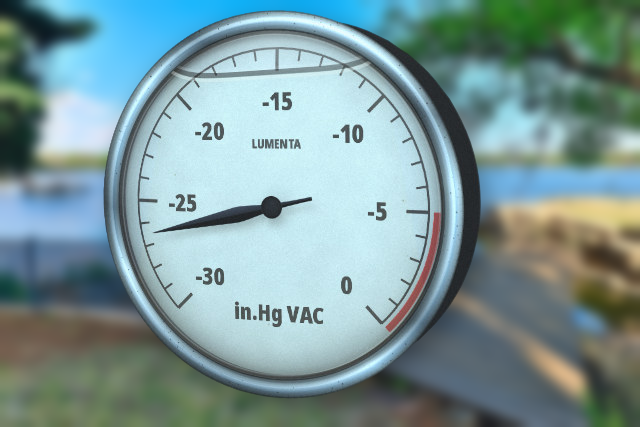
-26.5 inHg
